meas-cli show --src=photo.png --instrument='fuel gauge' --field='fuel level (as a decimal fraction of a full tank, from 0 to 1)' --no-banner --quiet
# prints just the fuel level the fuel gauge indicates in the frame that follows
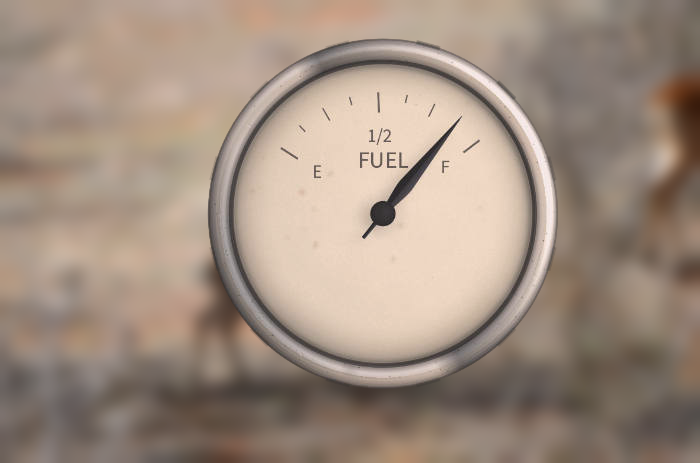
0.875
